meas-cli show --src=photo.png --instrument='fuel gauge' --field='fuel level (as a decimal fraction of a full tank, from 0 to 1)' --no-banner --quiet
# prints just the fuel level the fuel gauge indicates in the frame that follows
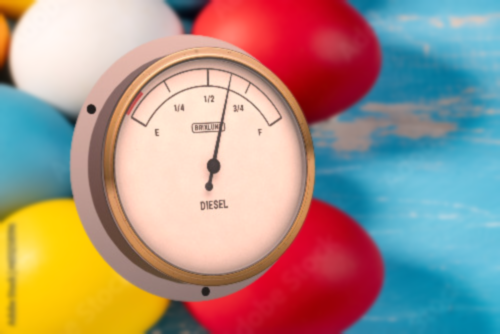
0.625
